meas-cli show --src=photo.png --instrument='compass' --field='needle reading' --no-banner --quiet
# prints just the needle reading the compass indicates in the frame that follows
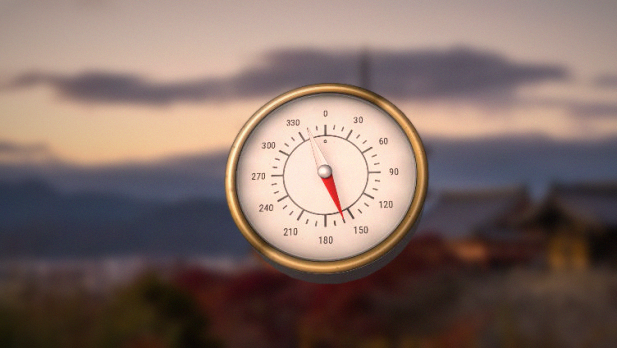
160 °
